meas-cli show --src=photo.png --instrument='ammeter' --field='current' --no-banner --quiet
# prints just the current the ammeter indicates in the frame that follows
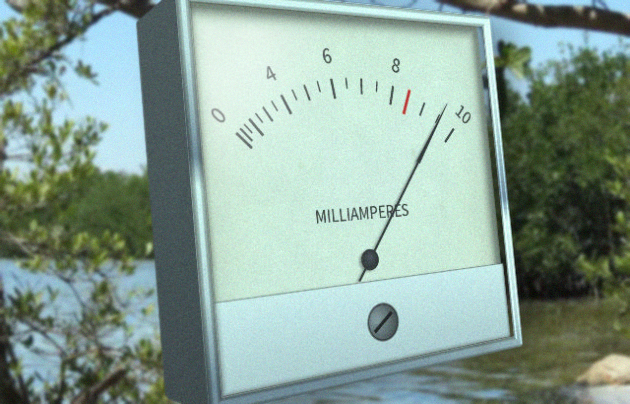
9.5 mA
